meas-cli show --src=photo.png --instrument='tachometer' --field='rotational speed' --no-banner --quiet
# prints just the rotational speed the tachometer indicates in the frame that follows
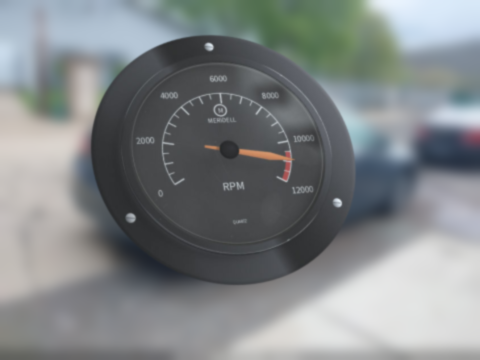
11000 rpm
